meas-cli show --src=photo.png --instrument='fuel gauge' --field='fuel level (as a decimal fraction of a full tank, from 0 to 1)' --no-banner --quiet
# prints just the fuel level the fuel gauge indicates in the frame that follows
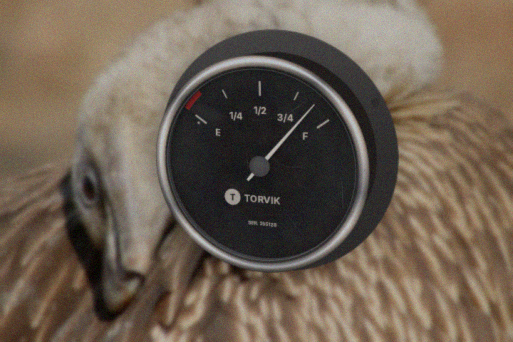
0.875
